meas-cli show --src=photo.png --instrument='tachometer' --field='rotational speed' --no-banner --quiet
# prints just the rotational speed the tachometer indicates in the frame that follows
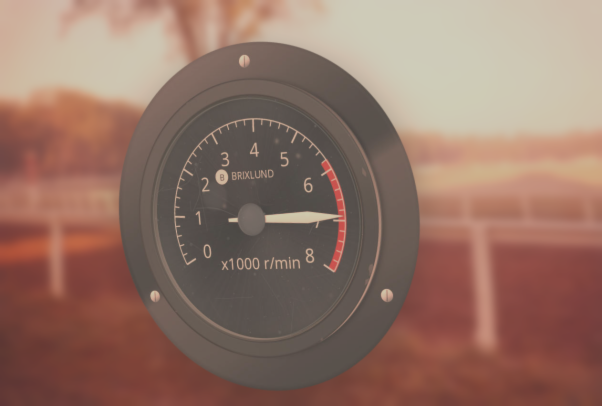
6900 rpm
